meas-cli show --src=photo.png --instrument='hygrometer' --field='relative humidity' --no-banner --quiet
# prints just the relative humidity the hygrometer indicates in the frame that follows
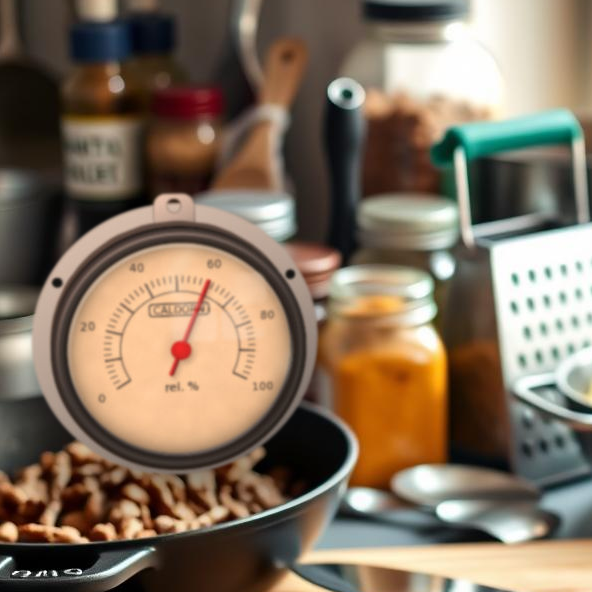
60 %
